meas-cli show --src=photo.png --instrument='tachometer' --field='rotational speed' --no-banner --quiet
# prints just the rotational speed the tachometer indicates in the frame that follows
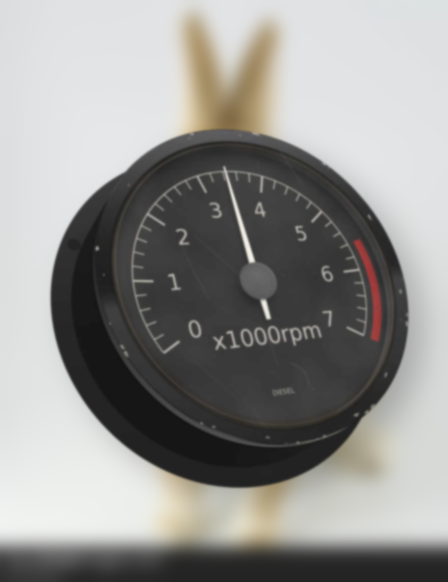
3400 rpm
